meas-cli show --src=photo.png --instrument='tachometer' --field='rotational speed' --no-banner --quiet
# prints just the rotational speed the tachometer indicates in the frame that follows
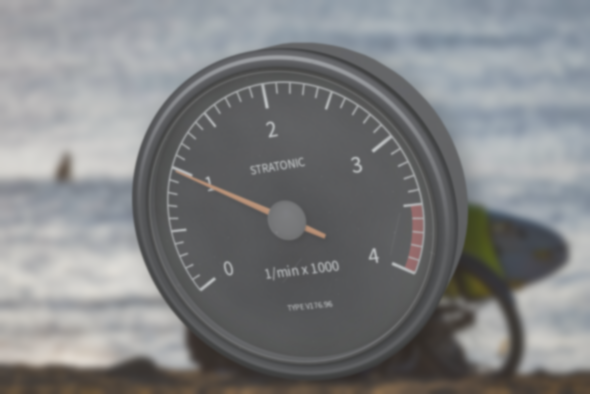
1000 rpm
